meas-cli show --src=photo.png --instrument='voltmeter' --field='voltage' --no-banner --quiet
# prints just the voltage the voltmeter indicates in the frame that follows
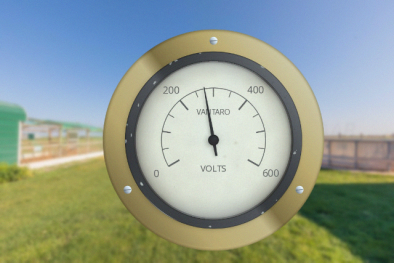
275 V
